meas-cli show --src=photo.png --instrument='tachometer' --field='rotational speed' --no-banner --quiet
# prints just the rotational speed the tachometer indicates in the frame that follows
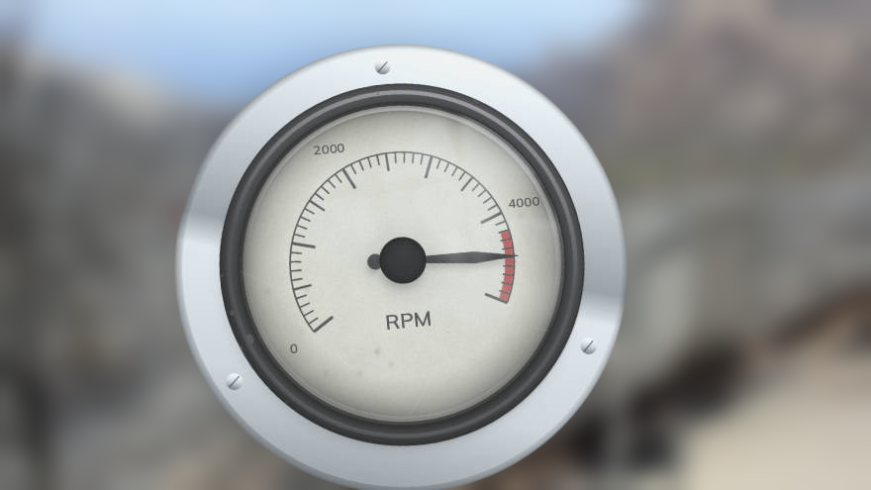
4500 rpm
